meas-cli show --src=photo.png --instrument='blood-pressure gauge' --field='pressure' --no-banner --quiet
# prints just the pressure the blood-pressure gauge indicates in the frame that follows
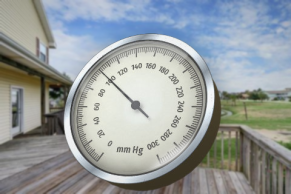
100 mmHg
